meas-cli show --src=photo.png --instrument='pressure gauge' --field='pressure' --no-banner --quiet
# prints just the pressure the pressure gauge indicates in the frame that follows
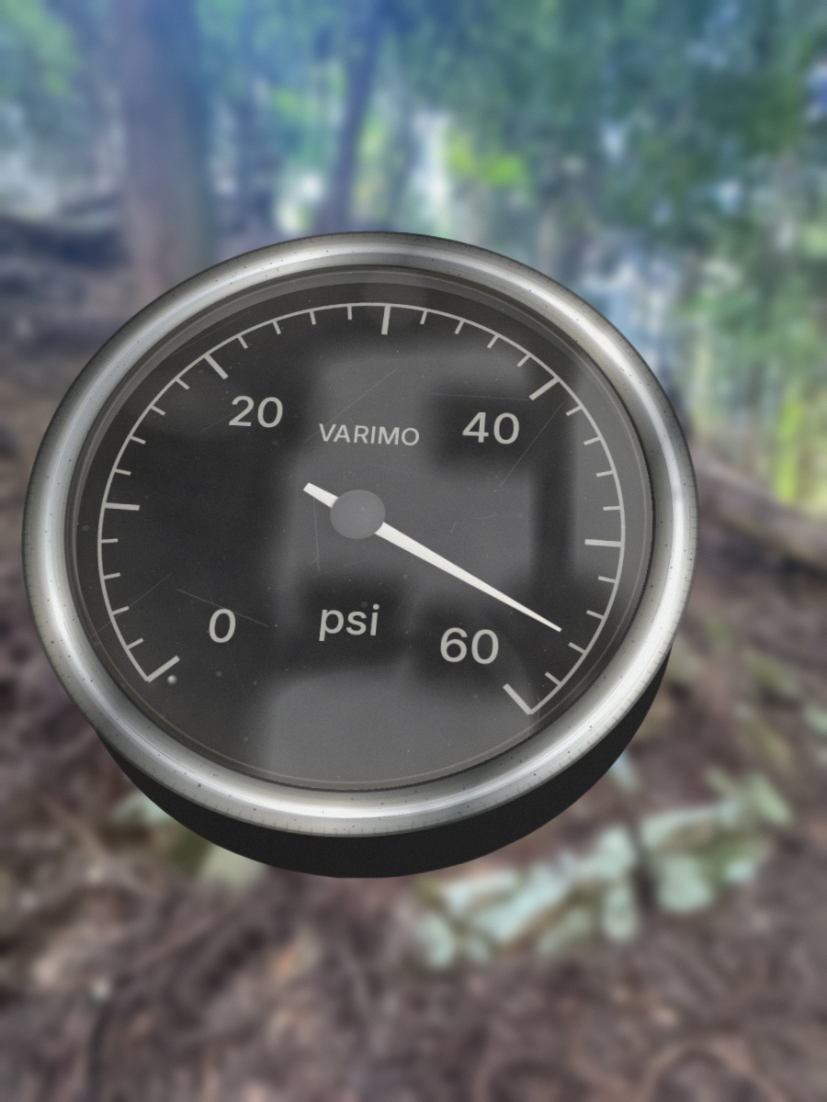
56 psi
